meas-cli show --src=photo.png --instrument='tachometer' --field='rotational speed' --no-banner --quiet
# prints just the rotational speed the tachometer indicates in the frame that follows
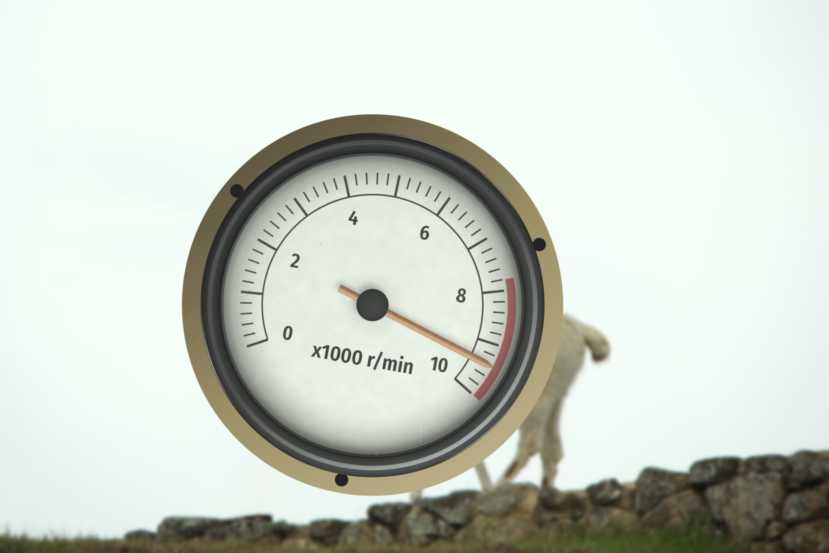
9400 rpm
